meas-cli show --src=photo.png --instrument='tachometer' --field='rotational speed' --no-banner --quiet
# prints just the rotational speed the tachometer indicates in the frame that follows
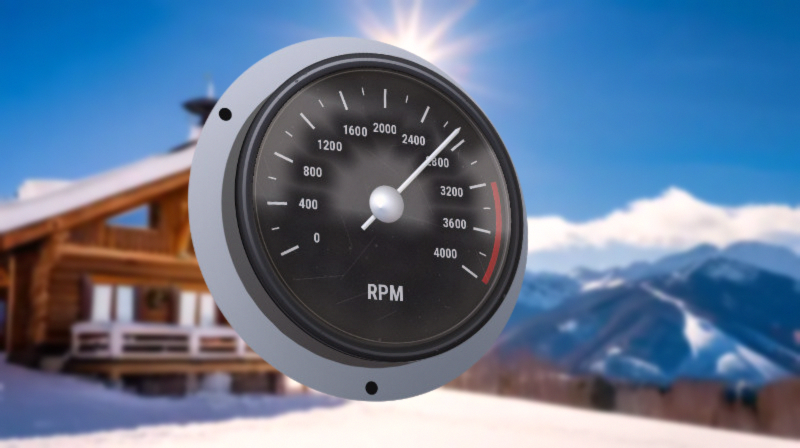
2700 rpm
